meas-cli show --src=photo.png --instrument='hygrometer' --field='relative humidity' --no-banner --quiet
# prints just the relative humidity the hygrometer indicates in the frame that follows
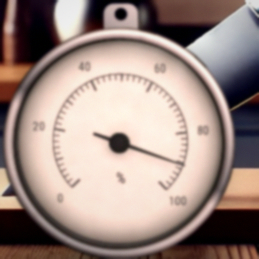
90 %
